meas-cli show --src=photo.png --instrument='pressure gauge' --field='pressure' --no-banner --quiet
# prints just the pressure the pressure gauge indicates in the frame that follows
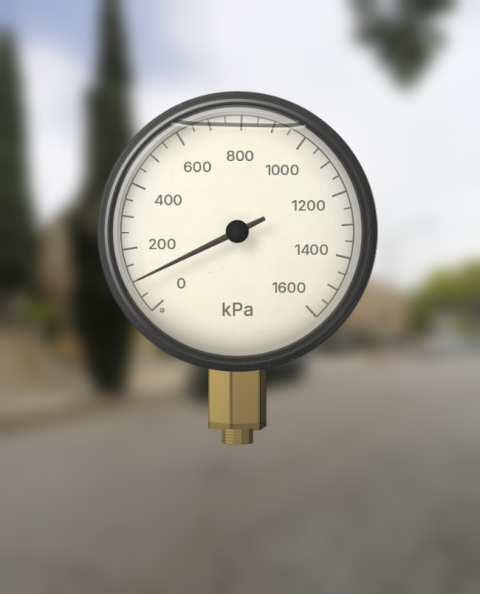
100 kPa
